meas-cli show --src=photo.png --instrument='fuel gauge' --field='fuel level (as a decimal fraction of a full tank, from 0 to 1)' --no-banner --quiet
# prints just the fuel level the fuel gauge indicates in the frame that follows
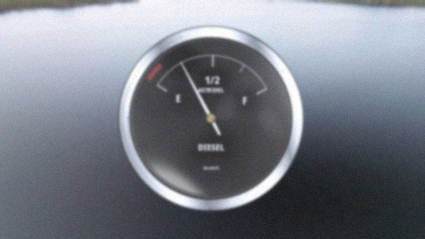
0.25
